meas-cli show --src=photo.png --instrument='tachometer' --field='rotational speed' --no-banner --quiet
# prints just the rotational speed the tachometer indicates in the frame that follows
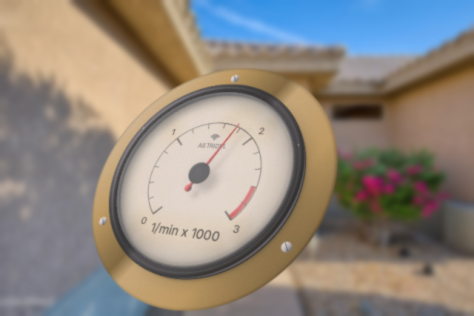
1800 rpm
